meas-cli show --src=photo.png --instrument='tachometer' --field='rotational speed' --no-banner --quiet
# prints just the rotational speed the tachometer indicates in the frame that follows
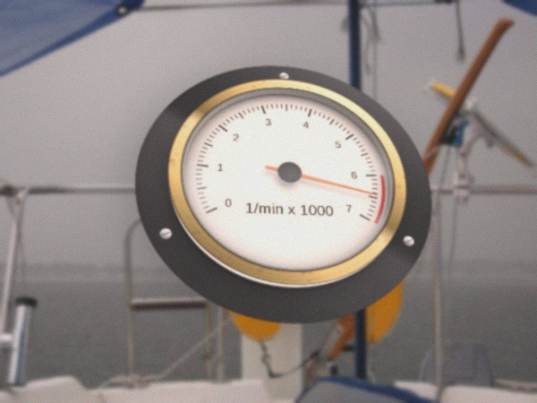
6500 rpm
